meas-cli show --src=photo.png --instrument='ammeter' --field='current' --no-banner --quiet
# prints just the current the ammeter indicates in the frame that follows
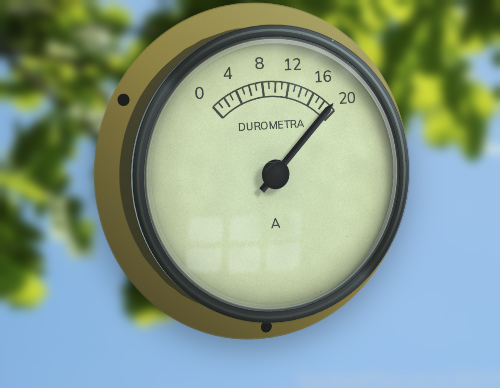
19 A
